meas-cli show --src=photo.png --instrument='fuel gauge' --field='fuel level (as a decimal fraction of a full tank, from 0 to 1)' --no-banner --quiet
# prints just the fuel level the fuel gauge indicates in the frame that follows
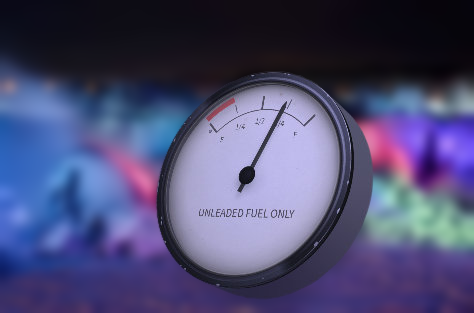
0.75
